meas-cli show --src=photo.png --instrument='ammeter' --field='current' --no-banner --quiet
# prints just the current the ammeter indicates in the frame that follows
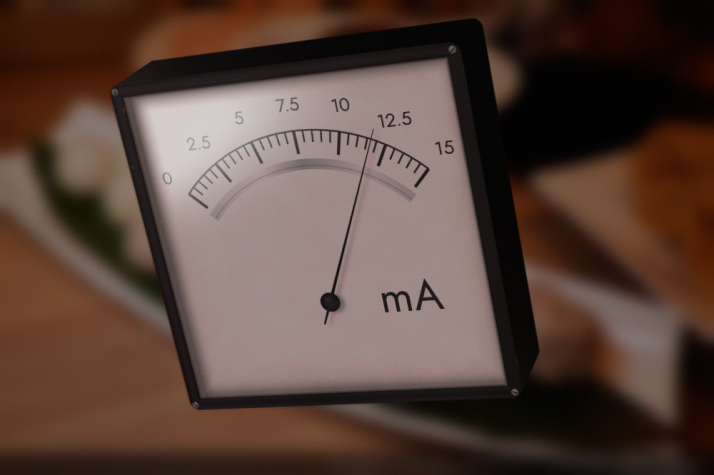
11.75 mA
